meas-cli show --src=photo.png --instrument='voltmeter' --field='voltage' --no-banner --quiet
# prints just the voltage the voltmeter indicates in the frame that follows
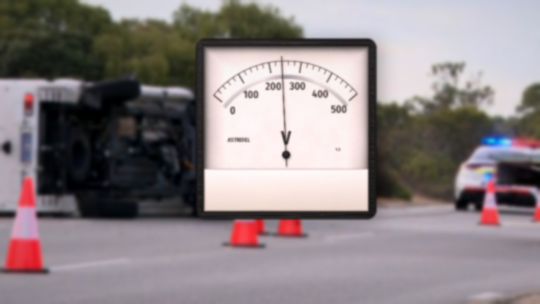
240 V
